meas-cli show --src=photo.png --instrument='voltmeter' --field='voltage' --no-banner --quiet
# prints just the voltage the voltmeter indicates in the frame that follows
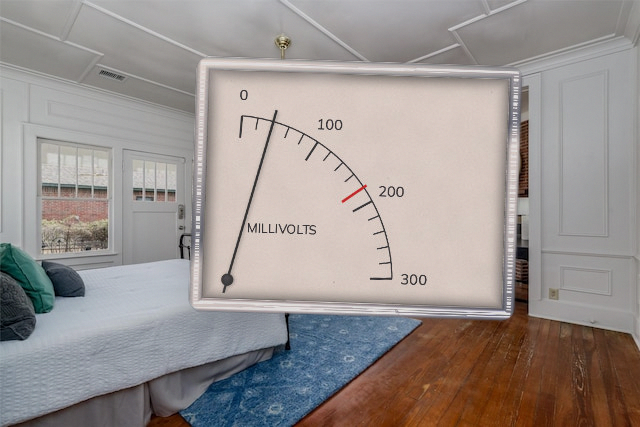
40 mV
